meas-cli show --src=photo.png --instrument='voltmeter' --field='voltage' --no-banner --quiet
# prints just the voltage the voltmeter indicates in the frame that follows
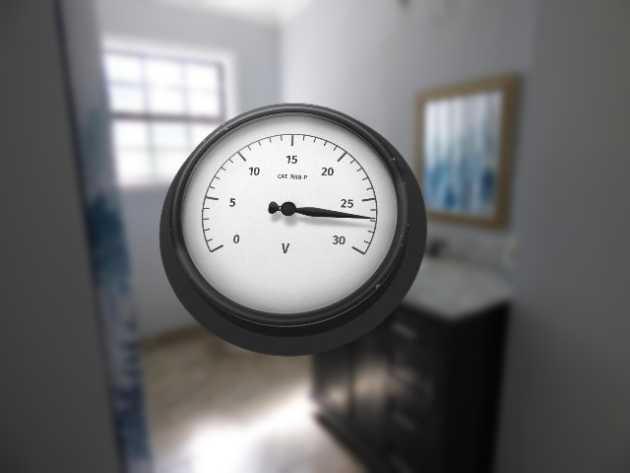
27 V
